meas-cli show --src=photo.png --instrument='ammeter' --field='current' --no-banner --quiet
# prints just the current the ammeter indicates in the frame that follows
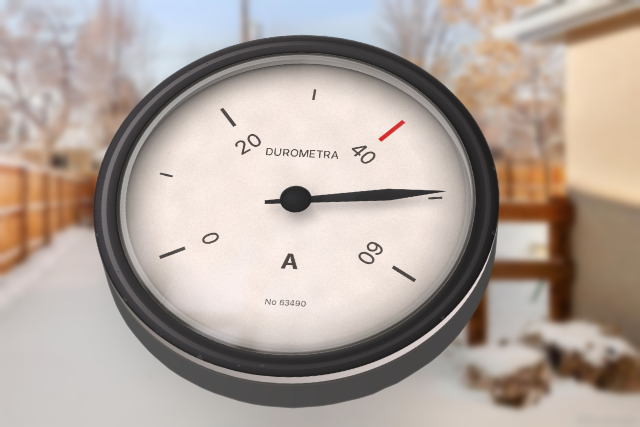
50 A
